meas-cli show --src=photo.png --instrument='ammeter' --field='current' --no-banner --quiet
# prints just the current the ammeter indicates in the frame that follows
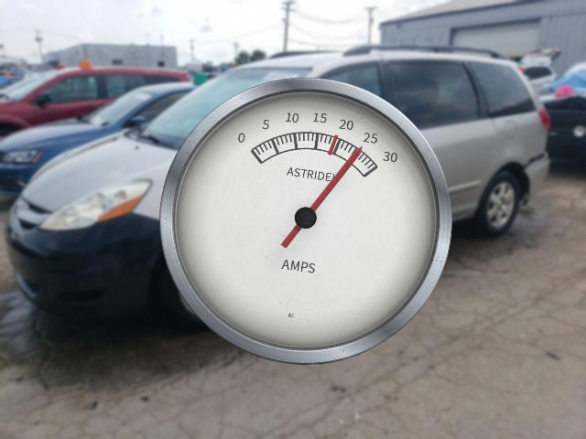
25 A
